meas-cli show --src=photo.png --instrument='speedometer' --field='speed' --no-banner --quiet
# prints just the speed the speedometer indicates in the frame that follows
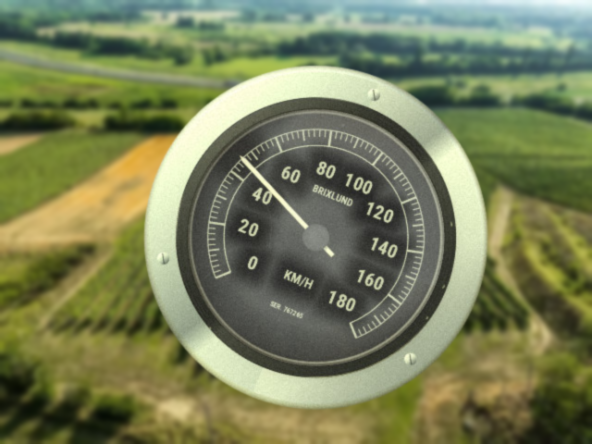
46 km/h
